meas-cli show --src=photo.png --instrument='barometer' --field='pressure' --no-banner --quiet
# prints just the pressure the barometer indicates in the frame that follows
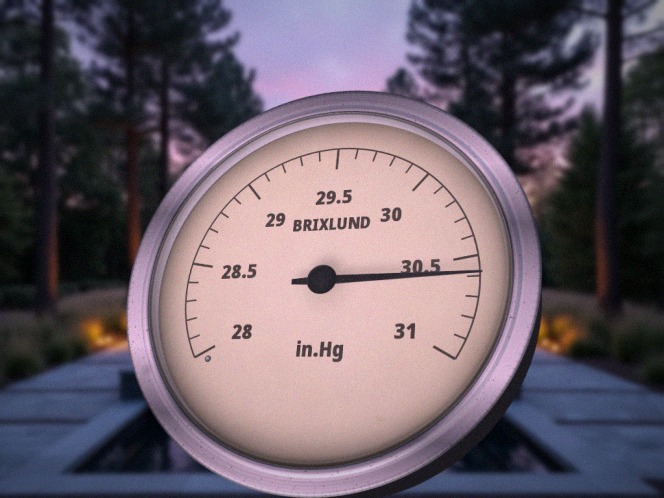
30.6 inHg
